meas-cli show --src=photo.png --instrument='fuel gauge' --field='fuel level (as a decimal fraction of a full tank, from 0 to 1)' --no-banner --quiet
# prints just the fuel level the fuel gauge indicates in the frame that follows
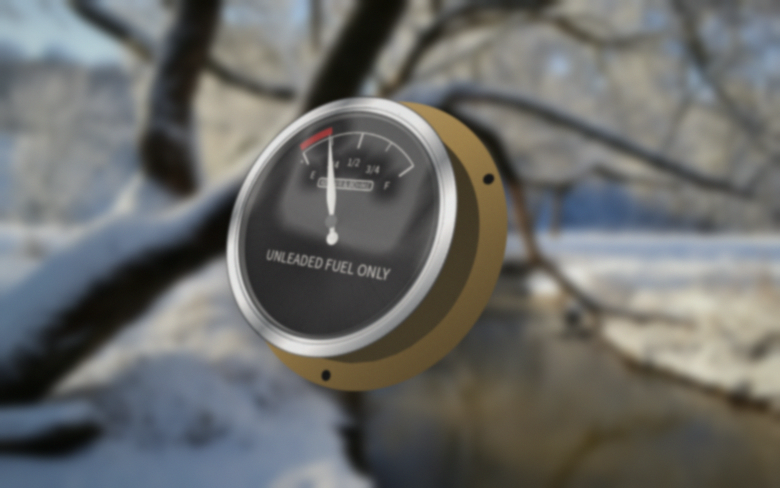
0.25
